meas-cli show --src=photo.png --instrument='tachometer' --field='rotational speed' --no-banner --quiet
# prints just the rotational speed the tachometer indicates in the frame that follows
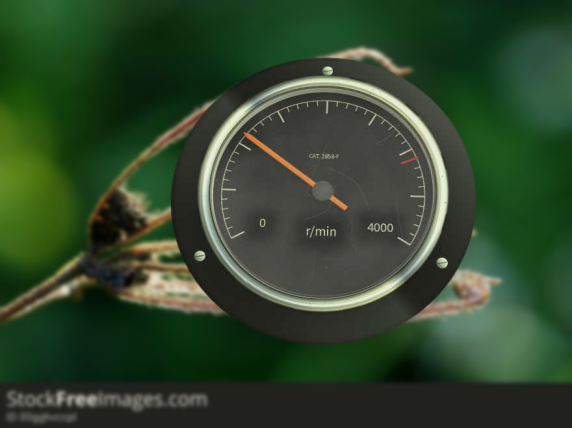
1100 rpm
